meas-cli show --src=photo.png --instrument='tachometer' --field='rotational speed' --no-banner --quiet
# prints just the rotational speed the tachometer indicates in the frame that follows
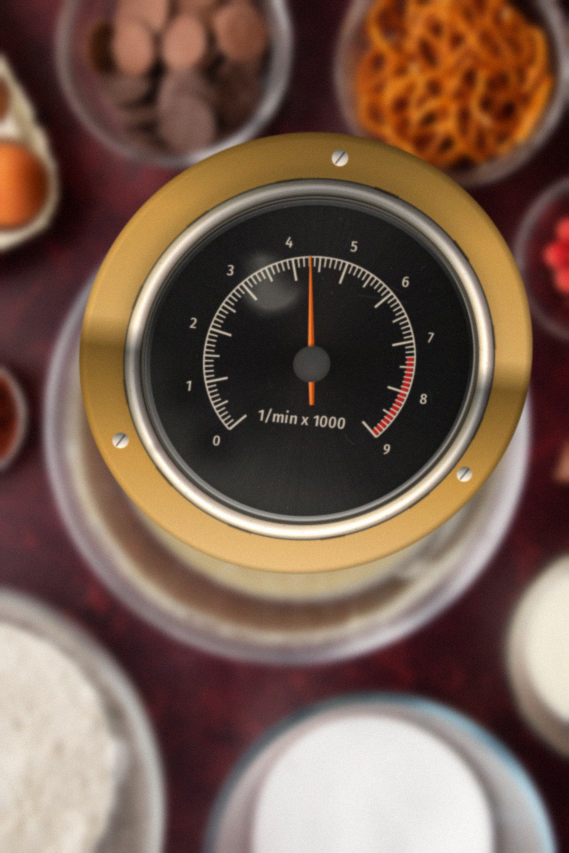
4300 rpm
